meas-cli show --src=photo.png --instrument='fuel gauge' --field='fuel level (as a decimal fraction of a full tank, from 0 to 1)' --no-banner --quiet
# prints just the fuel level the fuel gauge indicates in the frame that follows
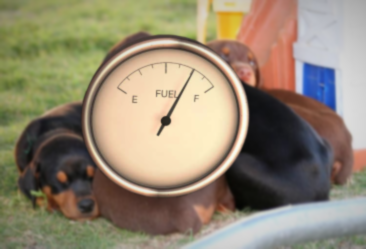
0.75
